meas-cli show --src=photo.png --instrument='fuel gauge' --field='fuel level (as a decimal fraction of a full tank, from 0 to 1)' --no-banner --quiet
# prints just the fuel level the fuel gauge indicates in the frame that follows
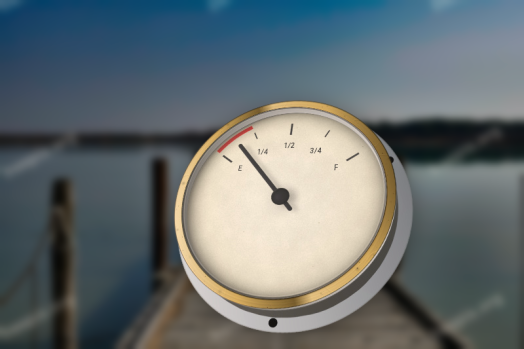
0.125
